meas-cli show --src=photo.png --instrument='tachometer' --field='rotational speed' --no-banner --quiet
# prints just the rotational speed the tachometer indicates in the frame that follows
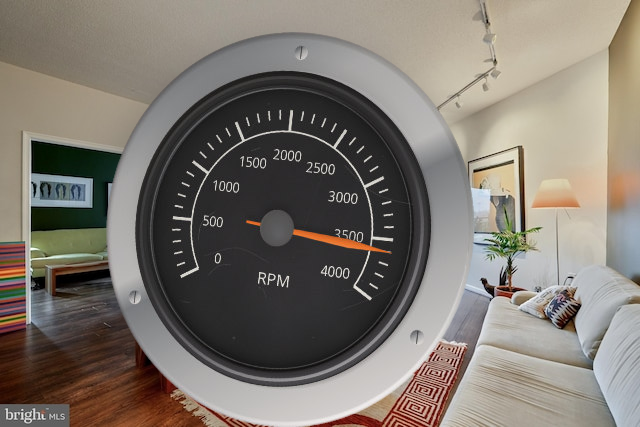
3600 rpm
